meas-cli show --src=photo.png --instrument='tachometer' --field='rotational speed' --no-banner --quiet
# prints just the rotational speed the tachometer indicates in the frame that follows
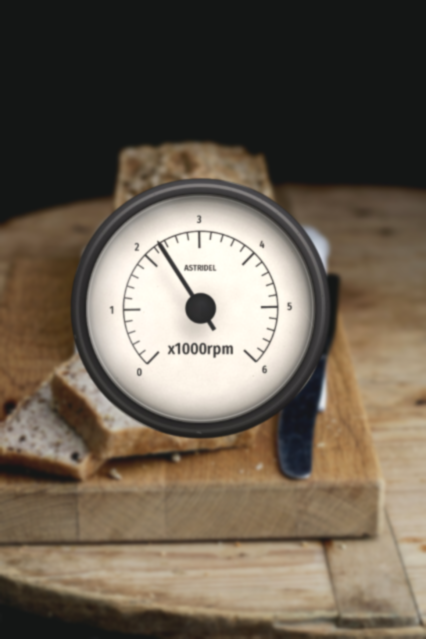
2300 rpm
